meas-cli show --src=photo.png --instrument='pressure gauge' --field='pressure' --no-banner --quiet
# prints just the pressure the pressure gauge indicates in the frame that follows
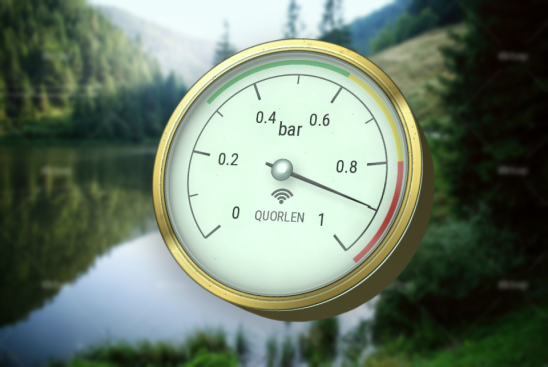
0.9 bar
